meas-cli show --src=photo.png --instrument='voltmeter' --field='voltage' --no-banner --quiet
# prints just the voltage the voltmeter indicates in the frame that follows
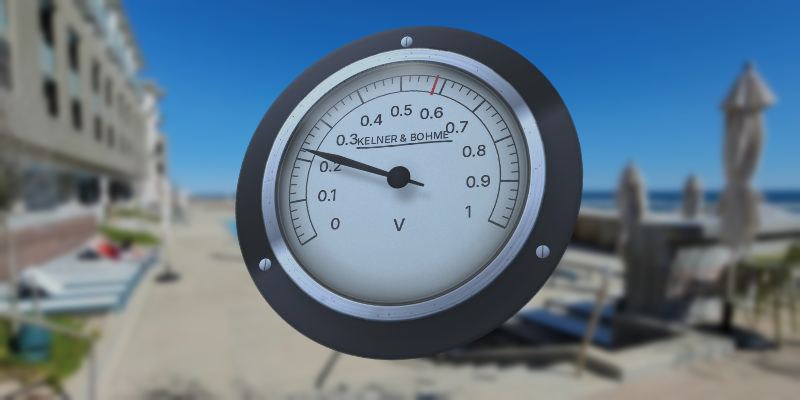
0.22 V
